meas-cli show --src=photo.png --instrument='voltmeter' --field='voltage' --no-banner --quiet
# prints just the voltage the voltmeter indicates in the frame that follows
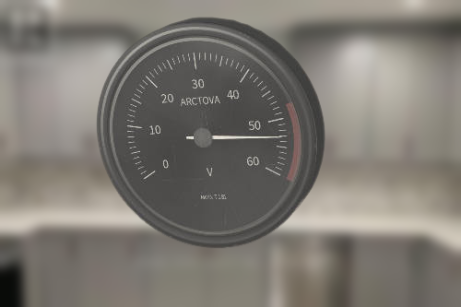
53 V
